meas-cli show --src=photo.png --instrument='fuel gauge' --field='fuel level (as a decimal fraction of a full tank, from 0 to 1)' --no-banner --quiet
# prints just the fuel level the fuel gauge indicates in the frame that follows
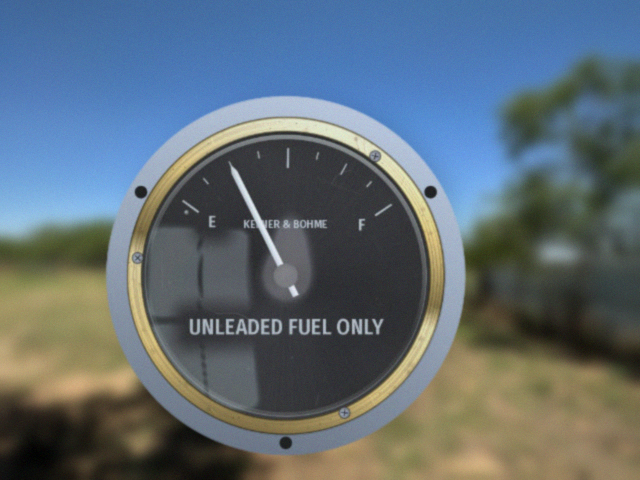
0.25
